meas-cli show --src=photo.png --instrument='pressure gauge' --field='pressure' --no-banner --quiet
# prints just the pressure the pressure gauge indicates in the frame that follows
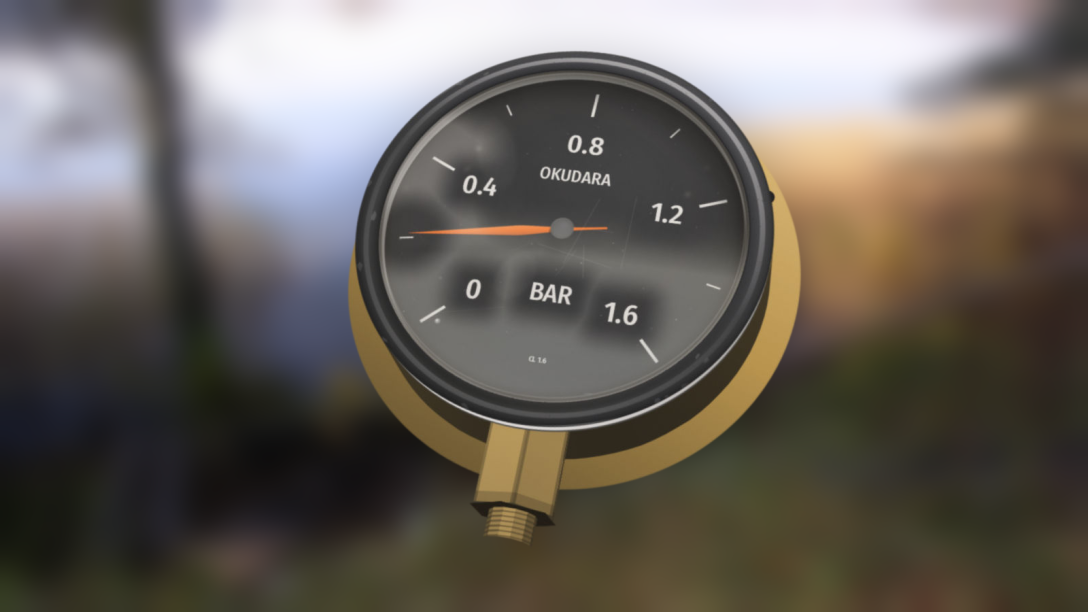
0.2 bar
